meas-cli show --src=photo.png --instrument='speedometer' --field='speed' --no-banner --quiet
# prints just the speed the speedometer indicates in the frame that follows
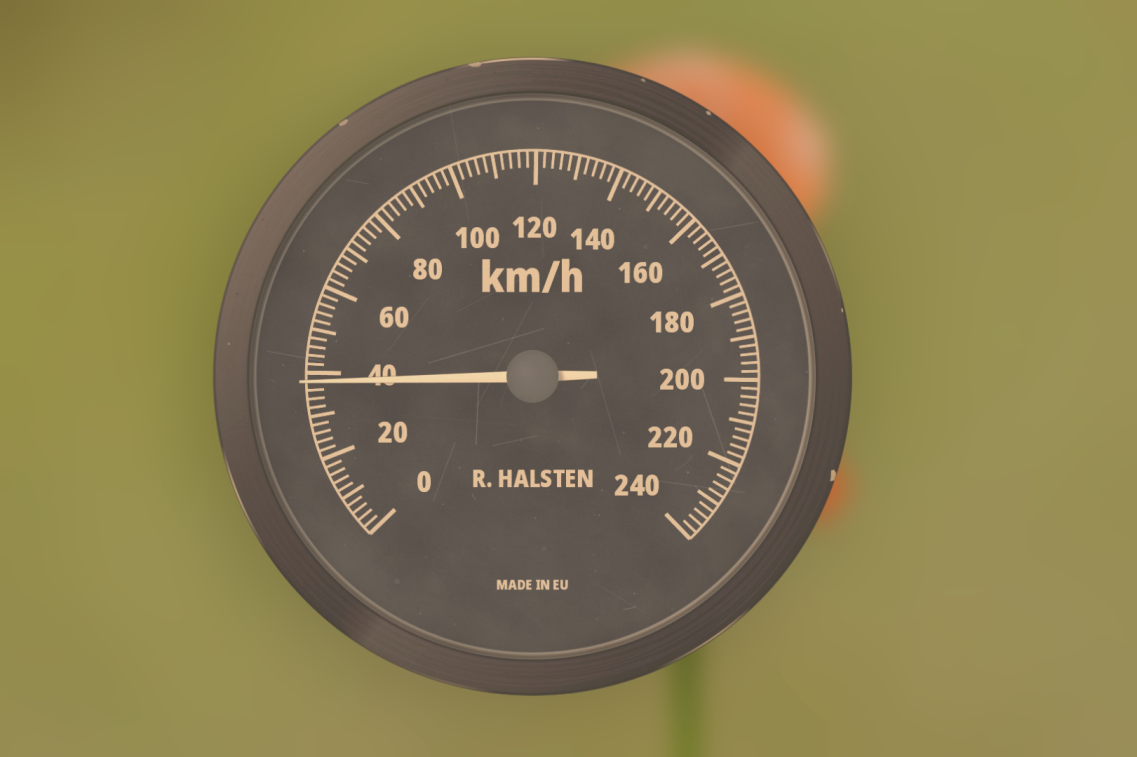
38 km/h
